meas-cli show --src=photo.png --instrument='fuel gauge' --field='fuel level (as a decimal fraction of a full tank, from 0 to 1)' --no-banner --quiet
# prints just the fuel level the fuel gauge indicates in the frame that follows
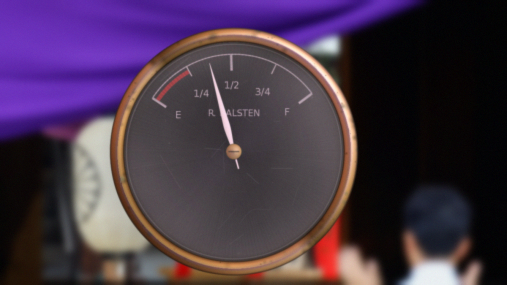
0.375
